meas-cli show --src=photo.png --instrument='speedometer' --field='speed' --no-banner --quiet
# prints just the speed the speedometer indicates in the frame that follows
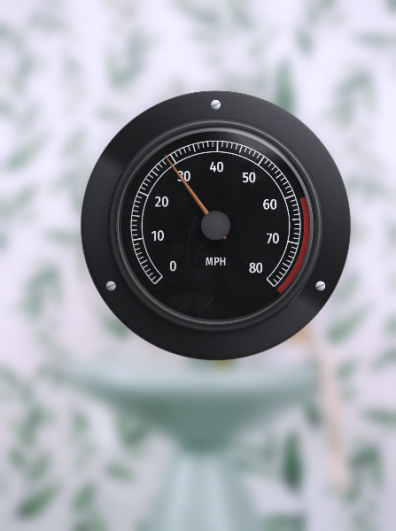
29 mph
